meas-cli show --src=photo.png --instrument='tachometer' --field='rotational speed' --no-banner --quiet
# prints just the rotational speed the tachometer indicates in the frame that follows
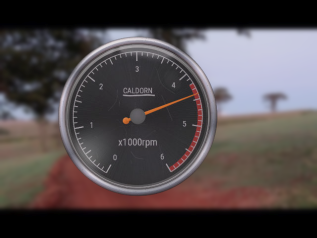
4400 rpm
